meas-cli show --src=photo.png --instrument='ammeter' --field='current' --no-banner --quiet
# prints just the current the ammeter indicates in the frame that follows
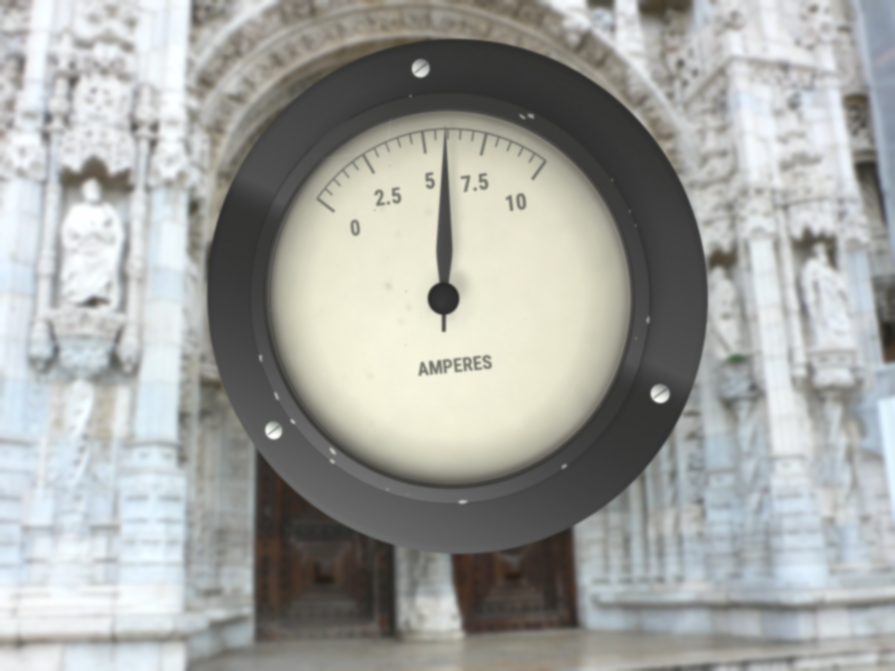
6 A
